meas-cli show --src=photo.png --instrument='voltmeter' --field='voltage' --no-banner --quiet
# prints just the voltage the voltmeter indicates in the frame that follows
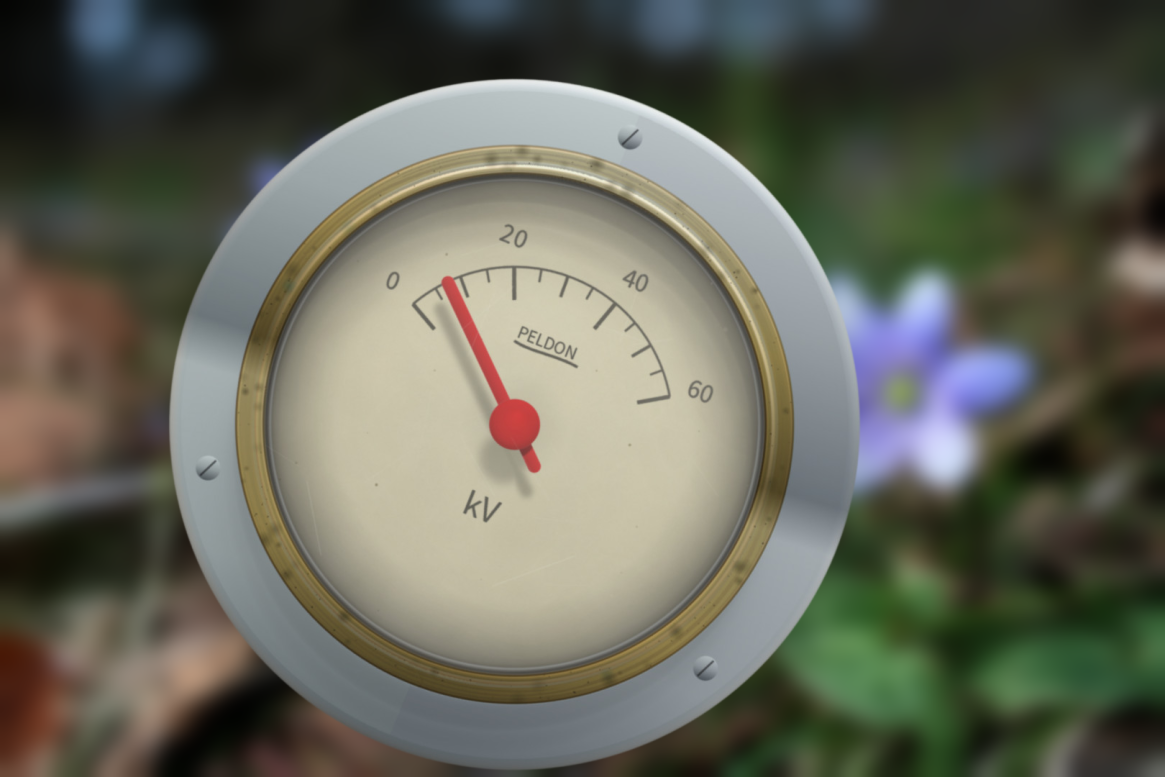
7.5 kV
